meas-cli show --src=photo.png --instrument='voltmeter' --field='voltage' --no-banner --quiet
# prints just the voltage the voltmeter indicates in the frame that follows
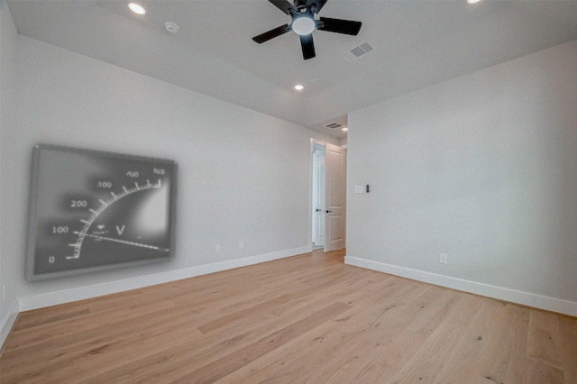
100 V
